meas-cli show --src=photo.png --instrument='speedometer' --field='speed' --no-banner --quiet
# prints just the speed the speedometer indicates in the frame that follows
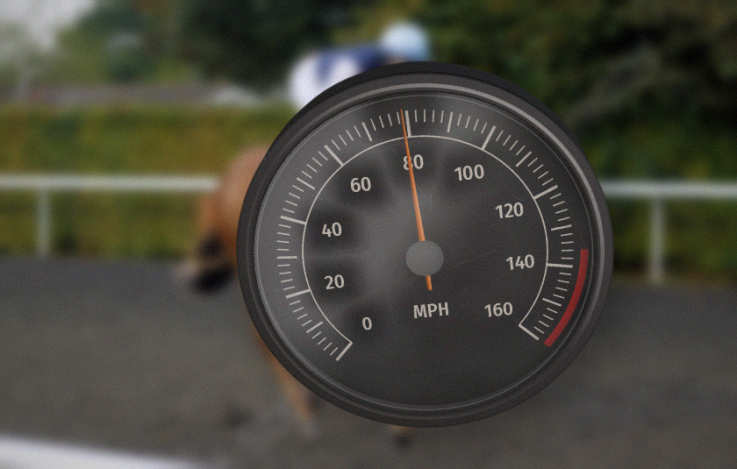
79 mph
